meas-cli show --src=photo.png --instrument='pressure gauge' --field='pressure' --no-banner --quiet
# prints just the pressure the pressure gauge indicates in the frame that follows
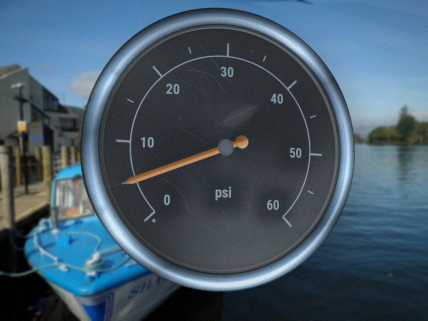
5 psi
